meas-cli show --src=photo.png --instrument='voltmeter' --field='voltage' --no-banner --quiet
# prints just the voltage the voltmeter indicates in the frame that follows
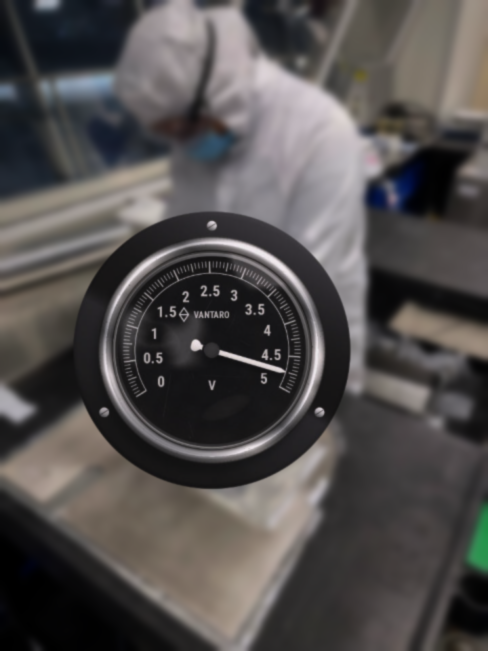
4.75 V
